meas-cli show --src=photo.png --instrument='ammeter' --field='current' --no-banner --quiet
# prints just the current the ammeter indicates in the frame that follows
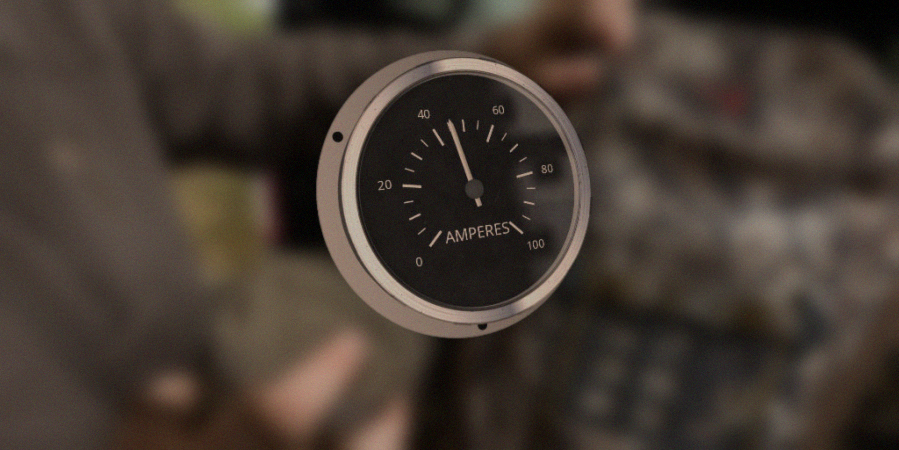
45 A
